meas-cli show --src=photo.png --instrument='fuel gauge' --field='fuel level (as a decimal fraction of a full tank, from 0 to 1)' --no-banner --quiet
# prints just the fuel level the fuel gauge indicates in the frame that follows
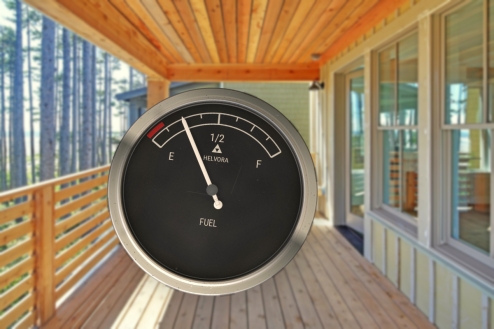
0.25
